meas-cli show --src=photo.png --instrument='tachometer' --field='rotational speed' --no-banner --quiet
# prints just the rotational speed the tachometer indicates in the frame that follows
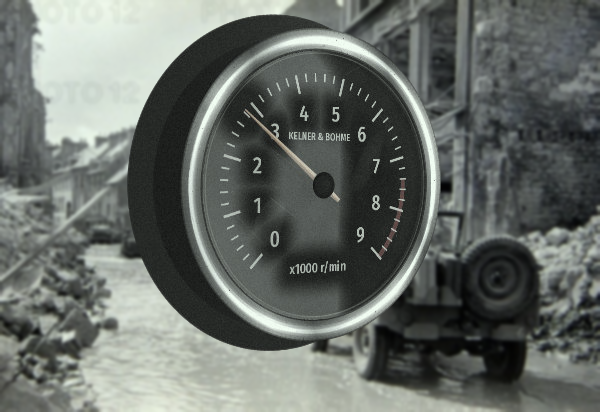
2800 rpm
